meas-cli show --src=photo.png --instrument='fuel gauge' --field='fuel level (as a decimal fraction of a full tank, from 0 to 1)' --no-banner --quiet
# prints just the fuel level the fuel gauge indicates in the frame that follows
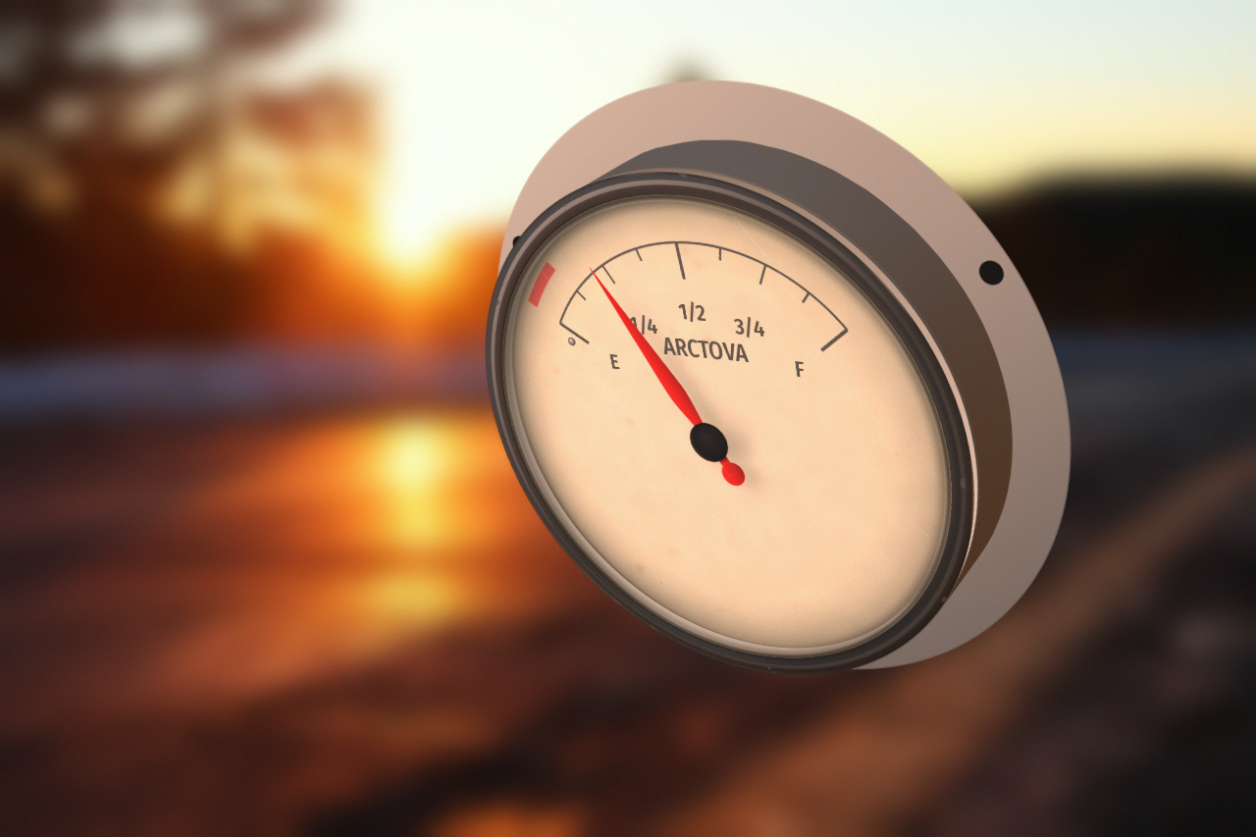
0.25
